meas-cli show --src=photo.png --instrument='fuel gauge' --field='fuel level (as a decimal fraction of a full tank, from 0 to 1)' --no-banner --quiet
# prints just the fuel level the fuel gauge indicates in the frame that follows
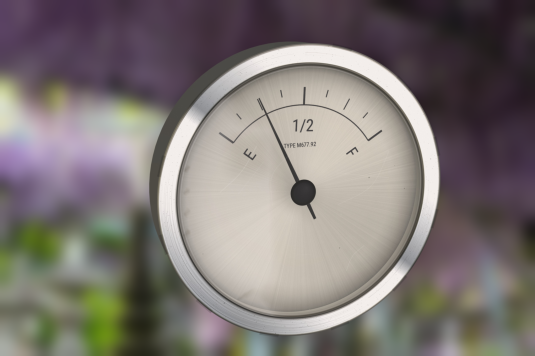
0.25
